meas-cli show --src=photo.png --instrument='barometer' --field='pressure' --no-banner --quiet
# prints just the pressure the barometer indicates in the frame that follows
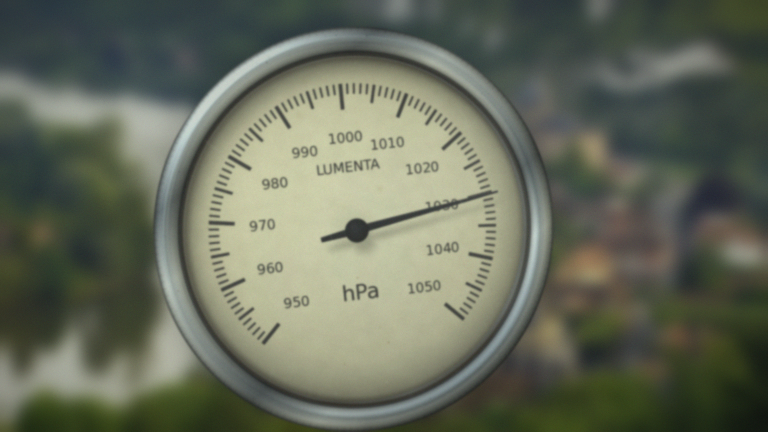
1030 hPa
